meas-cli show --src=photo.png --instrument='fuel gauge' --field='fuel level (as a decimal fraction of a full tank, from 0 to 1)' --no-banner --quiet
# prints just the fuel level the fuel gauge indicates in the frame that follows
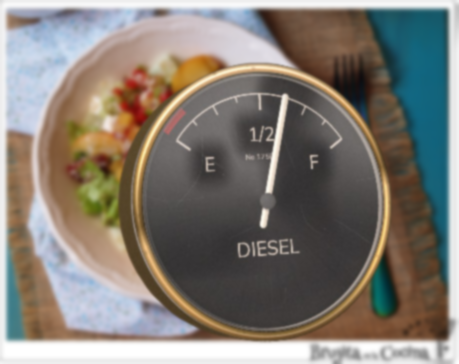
0.625
